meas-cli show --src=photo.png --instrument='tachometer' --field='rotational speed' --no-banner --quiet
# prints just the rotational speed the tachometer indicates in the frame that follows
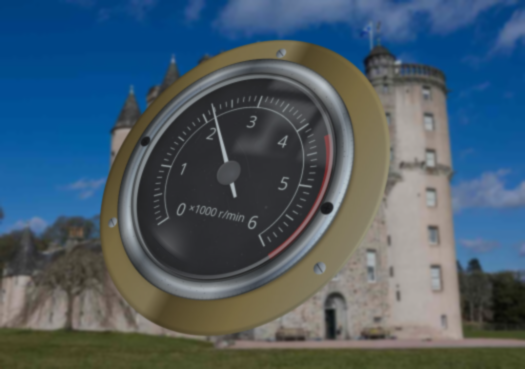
2200 rpm
